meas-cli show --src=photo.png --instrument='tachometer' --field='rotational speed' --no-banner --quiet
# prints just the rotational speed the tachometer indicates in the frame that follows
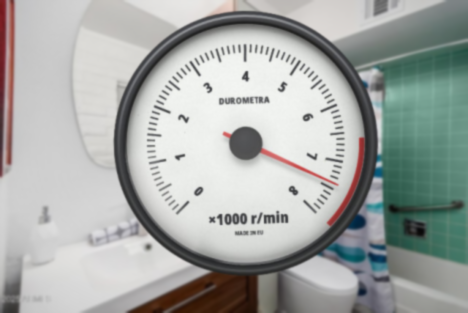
7400 rpm
